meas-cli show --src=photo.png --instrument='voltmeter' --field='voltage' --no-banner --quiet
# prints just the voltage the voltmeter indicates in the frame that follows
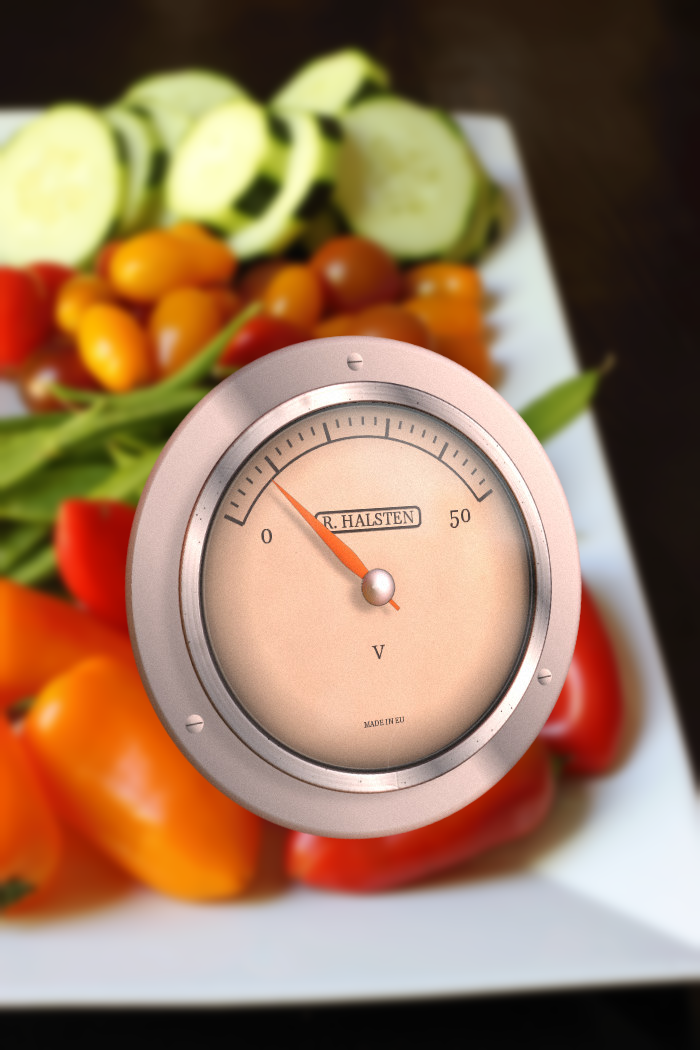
8 V
